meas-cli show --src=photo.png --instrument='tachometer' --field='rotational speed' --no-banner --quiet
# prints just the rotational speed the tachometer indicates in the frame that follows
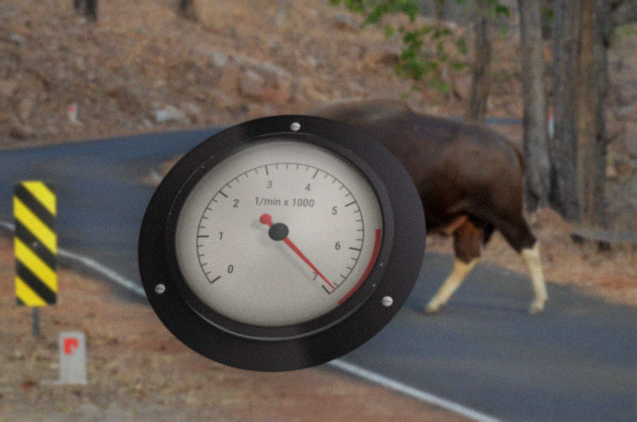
6900 rpm
